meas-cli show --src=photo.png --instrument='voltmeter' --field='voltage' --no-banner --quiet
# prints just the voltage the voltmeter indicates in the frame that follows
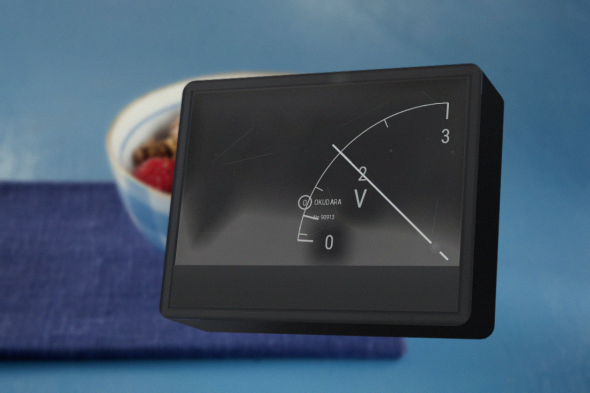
2 V
